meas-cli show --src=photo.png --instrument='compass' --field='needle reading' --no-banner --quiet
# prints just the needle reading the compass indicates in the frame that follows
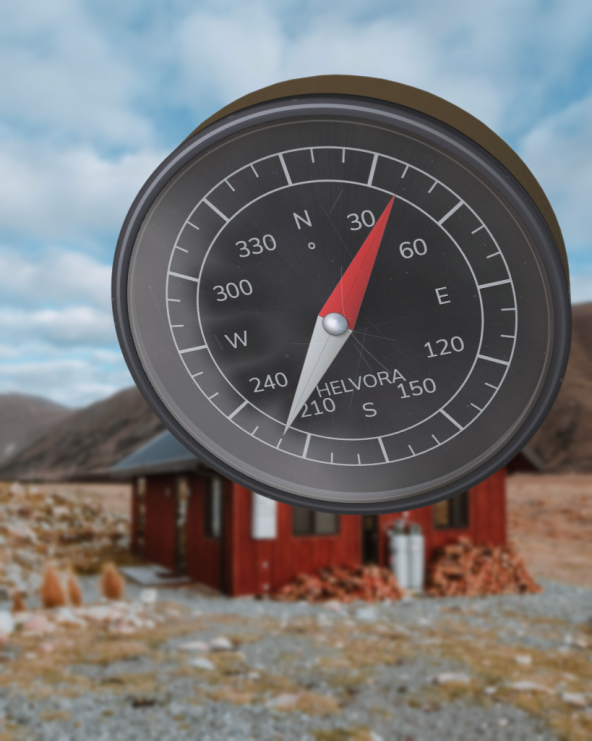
40 °
